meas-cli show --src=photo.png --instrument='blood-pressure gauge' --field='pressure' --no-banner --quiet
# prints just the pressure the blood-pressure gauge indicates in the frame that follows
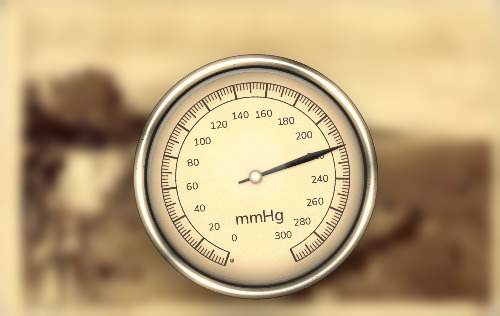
220 mmHg
